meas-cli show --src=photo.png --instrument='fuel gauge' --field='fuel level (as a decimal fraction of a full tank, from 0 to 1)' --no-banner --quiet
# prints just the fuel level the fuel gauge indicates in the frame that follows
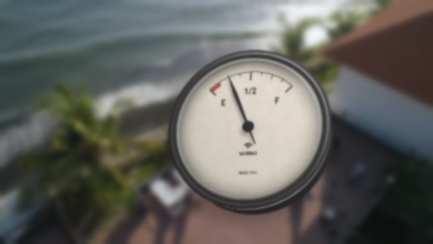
0.25
